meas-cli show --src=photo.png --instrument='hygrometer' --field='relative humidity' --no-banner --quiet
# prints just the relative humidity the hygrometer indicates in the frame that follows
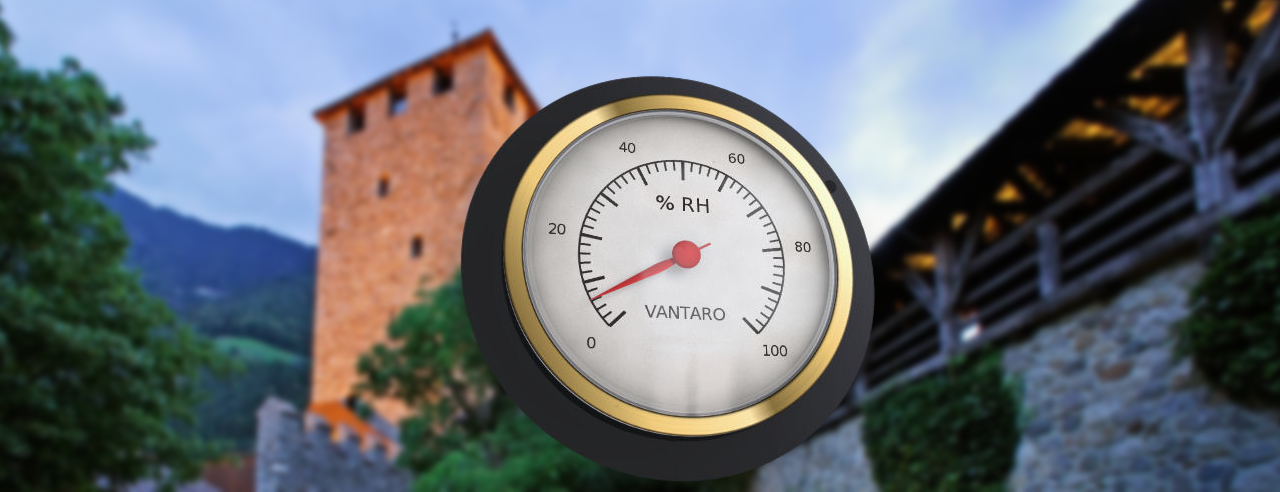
6 %
